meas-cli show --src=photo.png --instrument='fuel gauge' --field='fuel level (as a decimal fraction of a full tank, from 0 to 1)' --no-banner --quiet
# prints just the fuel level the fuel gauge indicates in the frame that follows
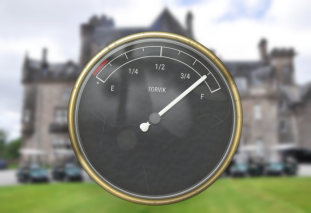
0.875
